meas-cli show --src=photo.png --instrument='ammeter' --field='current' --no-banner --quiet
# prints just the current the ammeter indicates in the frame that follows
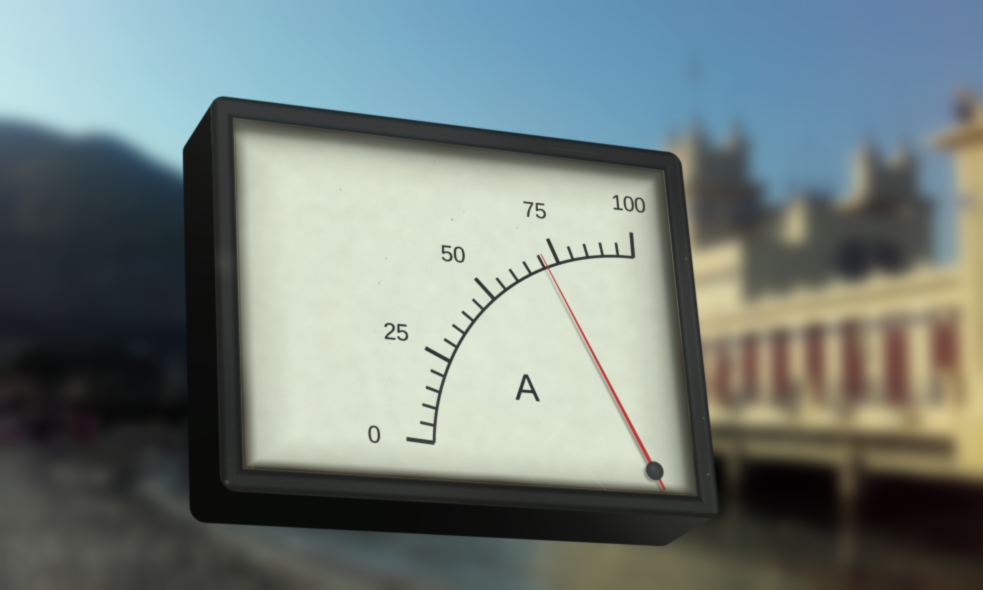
70 A
